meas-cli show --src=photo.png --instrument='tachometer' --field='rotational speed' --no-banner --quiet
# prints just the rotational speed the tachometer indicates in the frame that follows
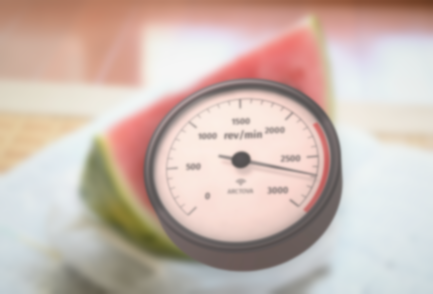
2700 rpm
